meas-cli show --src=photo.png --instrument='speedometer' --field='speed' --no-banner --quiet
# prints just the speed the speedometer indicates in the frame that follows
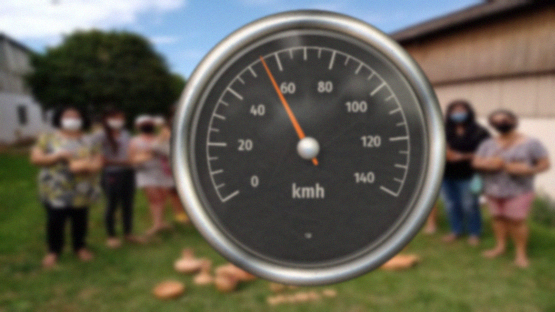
55 km/h
